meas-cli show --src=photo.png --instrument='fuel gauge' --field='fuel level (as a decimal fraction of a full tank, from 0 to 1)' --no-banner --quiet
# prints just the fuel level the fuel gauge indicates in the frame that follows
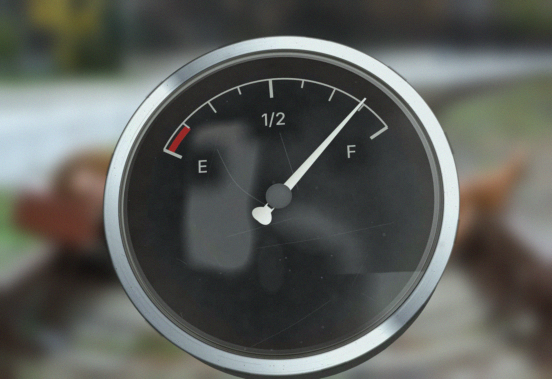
0.875
